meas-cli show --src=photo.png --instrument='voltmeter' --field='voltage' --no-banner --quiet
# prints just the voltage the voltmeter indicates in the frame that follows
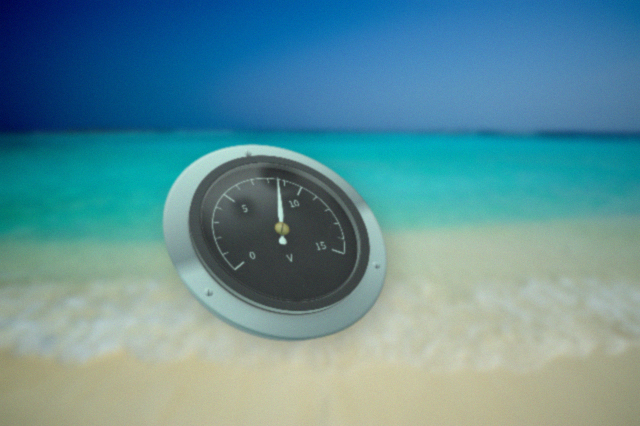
8.5 V
